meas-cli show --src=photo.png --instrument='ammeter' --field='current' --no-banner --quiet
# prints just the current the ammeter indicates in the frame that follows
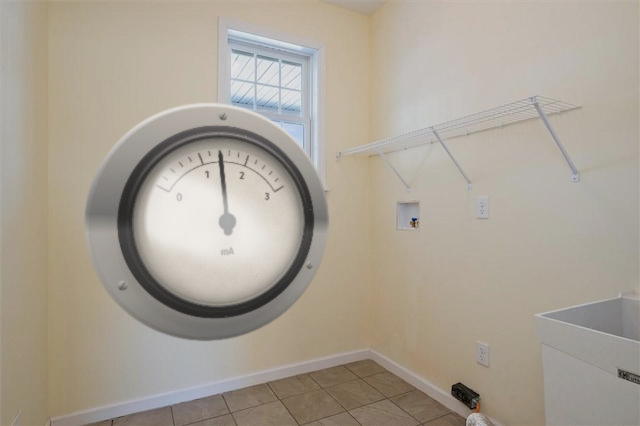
1.4 mA
